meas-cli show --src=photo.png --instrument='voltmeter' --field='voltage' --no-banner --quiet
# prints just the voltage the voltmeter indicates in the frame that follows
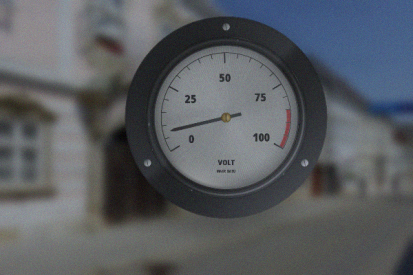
7.5 V
